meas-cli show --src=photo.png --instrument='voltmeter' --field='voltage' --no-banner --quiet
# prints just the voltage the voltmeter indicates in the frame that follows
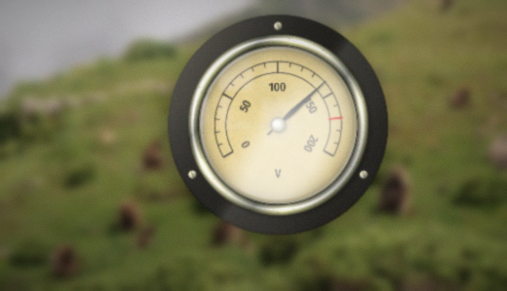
140 V
